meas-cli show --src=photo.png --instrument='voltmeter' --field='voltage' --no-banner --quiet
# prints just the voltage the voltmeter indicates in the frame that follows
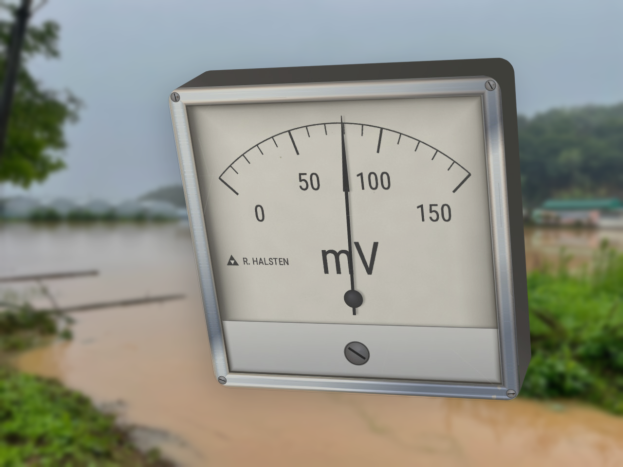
80 mV
